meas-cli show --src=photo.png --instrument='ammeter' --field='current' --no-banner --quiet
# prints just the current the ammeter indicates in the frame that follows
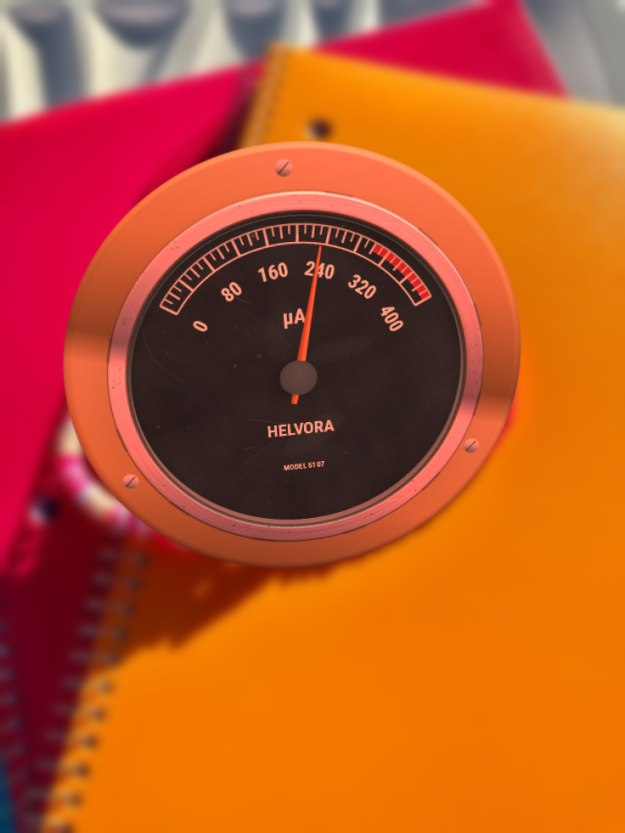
230 µA
